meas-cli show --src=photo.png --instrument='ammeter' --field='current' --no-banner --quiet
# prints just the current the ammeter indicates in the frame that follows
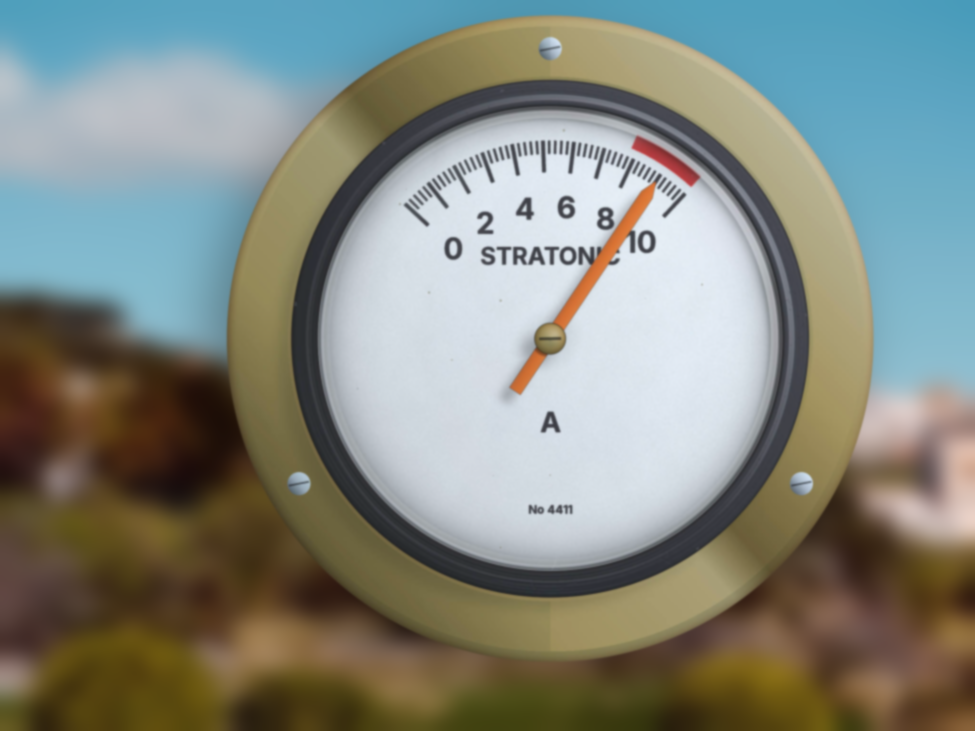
9 A
